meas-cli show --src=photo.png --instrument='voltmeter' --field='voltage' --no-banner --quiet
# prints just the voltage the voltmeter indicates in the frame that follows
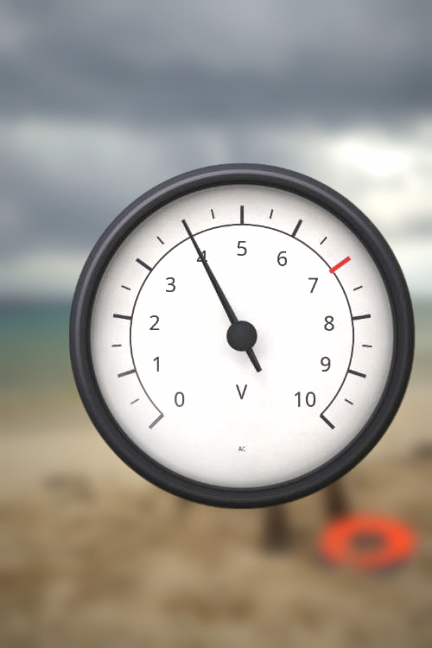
4 V
